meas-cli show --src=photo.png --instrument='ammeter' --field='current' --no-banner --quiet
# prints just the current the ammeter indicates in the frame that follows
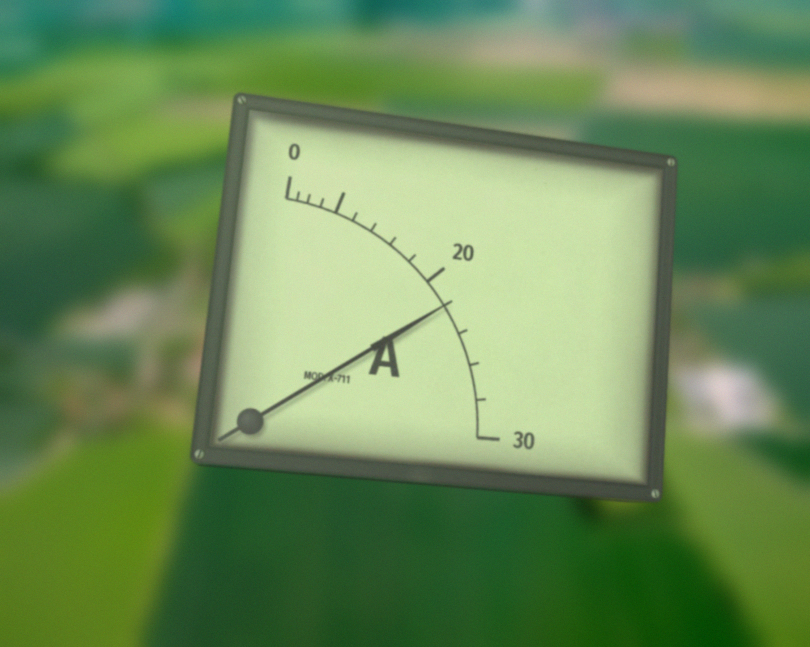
22 A
